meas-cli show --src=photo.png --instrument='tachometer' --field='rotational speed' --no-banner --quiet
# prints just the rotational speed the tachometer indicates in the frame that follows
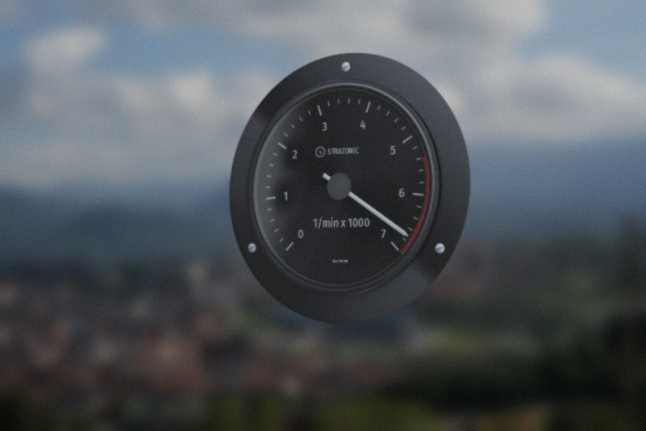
6700 rpm
